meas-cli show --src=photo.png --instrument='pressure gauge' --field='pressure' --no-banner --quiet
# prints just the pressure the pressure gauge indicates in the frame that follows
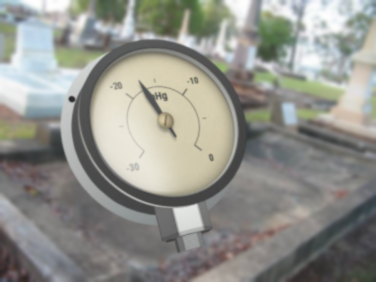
-17.5 inHg
